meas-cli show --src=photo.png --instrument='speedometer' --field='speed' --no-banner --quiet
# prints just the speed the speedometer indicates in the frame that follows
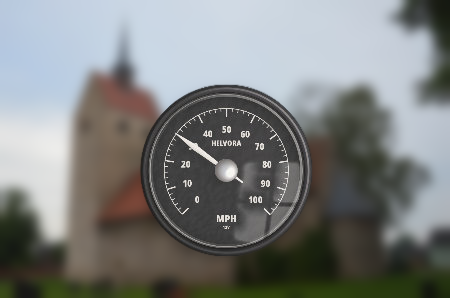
30 mph
